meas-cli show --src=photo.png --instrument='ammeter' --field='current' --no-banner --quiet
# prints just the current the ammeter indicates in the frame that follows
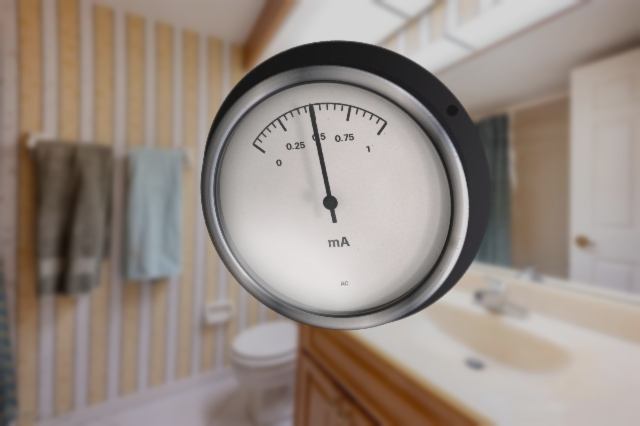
0.5 mA
